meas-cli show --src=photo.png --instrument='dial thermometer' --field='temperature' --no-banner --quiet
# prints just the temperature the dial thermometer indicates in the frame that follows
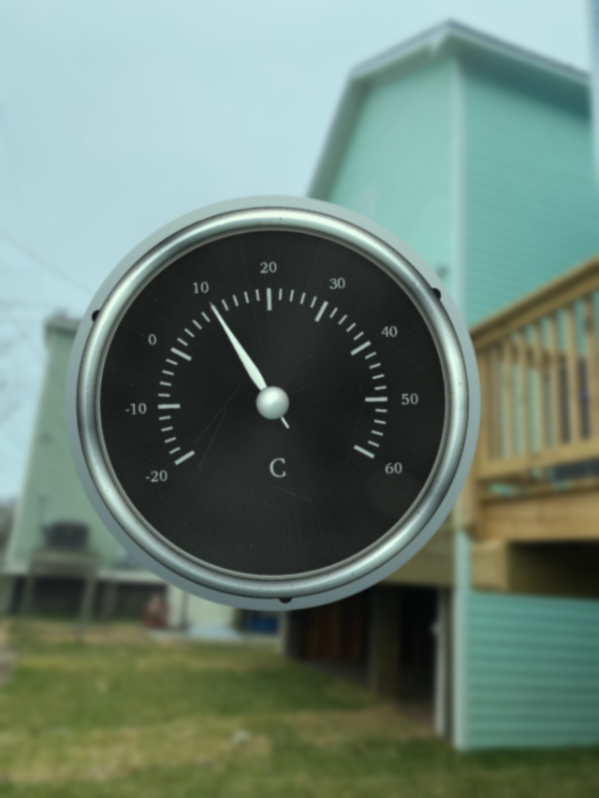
10 °C
